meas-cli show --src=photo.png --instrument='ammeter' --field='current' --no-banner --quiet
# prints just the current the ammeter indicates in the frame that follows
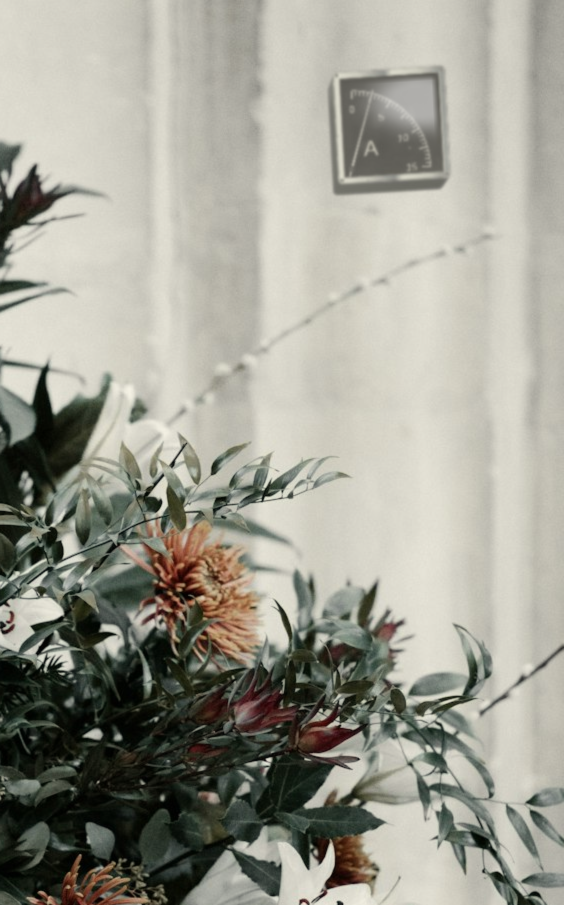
2.5 A
